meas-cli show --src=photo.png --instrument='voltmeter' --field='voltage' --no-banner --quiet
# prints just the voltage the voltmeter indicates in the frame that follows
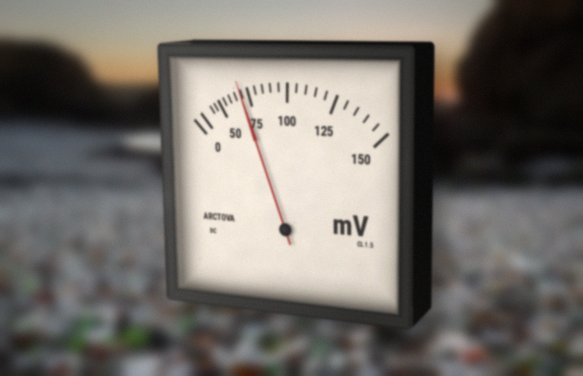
70 mV
